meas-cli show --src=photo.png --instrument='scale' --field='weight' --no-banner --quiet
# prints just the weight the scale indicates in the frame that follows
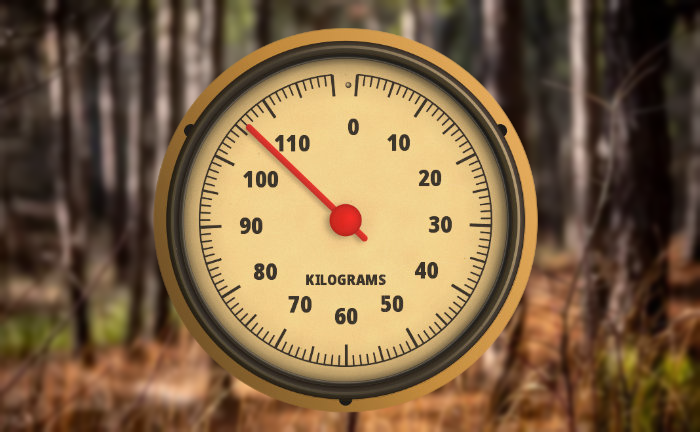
106 kg
